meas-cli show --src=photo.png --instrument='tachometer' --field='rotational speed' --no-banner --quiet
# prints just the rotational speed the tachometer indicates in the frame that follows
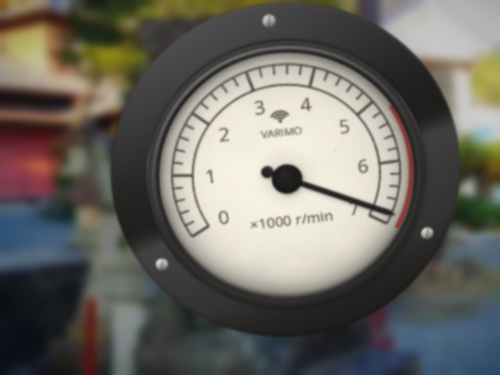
6800 rpm
